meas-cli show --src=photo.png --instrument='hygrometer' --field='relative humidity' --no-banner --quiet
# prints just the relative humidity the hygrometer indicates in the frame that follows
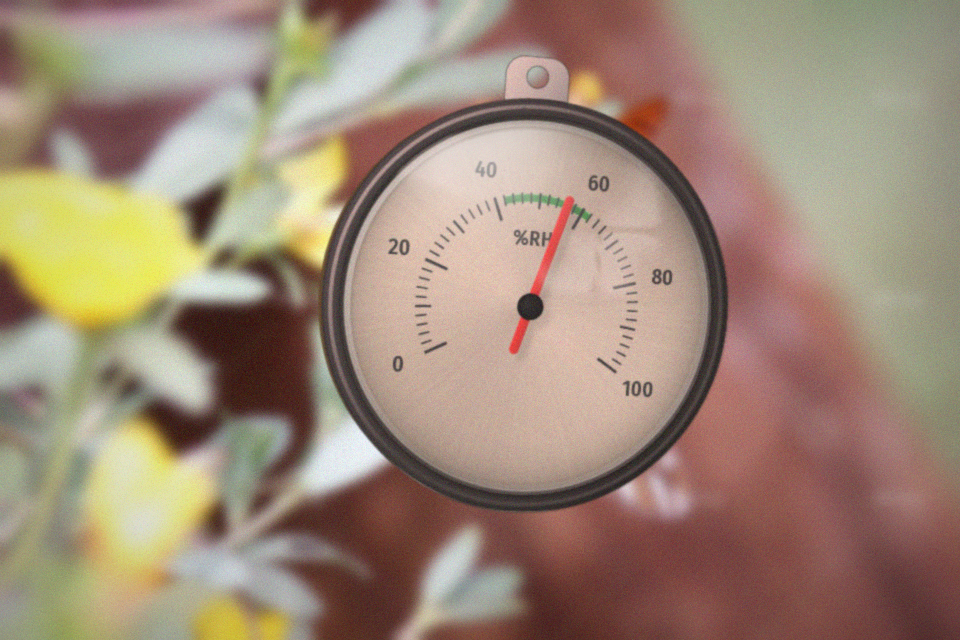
56 %
